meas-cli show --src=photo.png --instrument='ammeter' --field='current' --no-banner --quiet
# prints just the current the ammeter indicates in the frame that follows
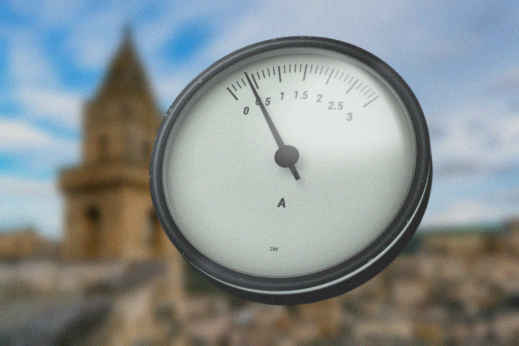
0.4 A
